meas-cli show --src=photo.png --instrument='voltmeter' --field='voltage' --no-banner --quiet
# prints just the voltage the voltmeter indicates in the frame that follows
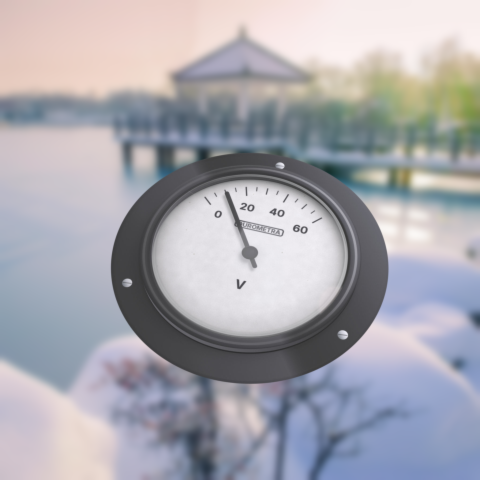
10 V
